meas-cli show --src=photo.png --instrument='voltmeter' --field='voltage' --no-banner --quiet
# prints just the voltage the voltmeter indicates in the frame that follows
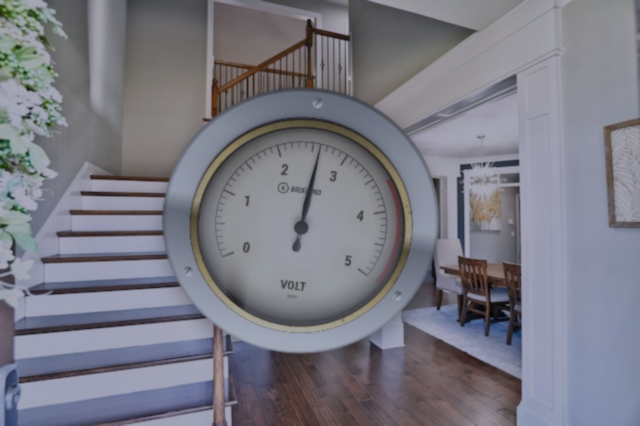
2.6 V
